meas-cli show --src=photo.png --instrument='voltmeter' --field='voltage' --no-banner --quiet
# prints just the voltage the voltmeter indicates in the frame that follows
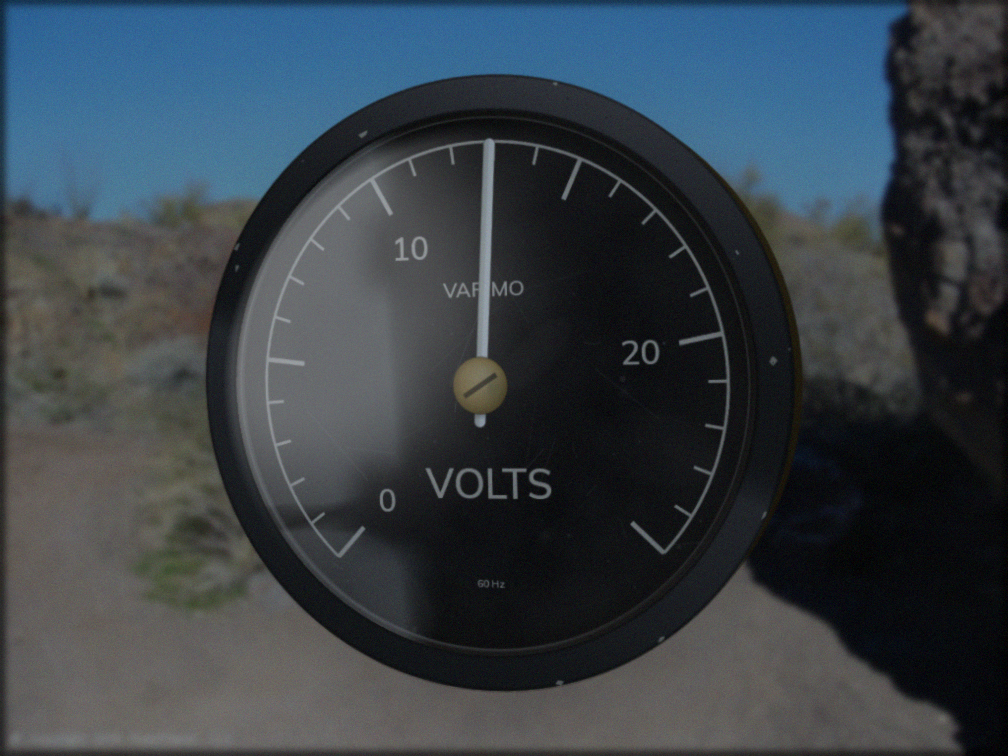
13 V
